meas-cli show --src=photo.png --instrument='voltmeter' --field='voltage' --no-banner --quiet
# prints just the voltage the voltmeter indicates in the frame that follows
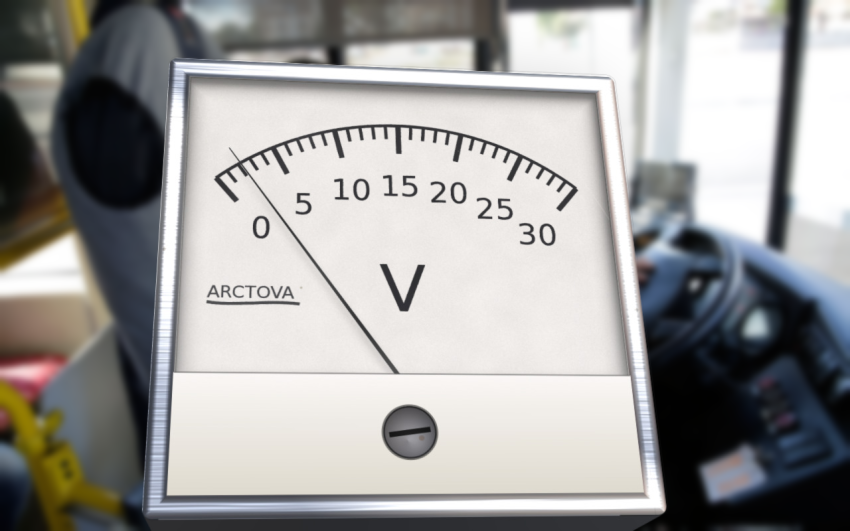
2 V
